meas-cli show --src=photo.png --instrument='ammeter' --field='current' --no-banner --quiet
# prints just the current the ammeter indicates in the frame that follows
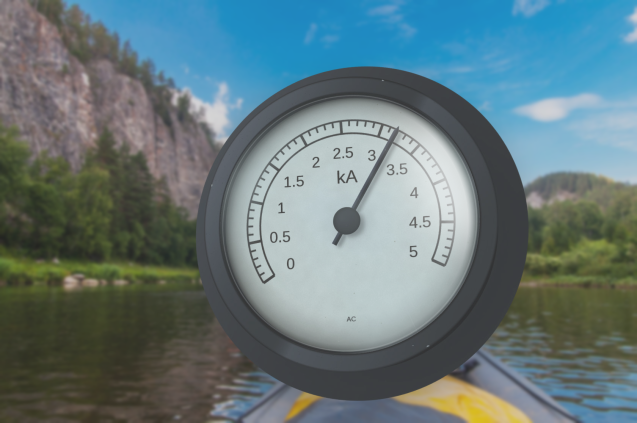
3.2 kA
